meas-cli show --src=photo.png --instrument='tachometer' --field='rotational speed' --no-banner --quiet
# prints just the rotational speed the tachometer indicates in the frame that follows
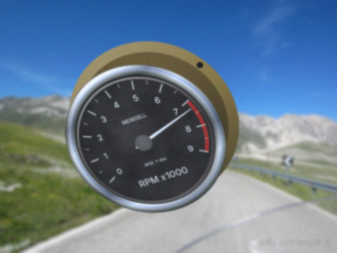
7250 rpm
